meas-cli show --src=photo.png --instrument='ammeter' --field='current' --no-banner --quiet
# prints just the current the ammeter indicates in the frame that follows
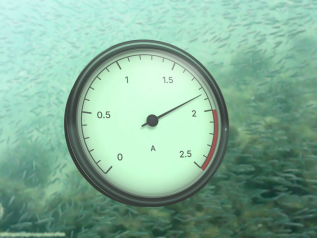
1.85 A
